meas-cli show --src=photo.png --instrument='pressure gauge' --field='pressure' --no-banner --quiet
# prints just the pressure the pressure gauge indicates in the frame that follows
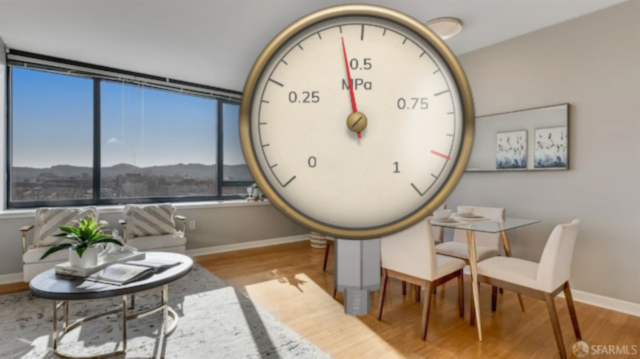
0.45 MPa
